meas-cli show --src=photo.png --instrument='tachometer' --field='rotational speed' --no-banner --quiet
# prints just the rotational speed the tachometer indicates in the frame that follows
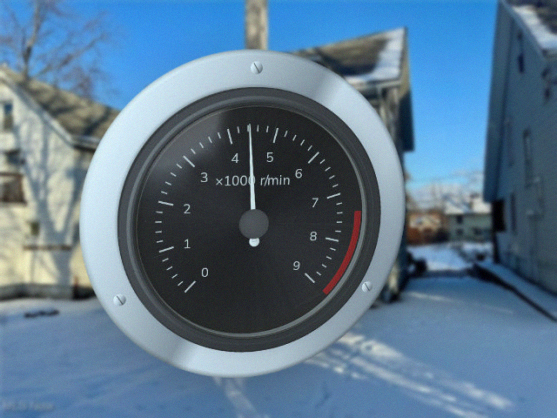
4400 rpm
